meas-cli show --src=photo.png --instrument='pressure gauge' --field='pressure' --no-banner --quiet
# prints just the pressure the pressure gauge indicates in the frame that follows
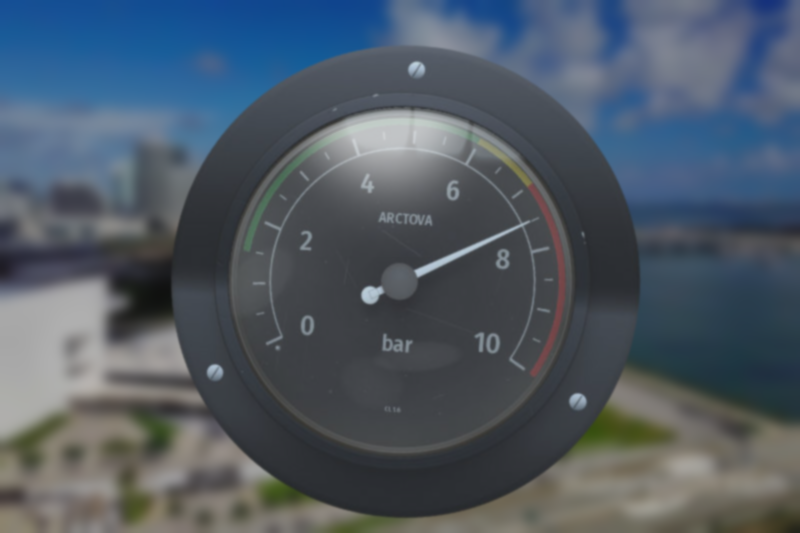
7.5 bar
